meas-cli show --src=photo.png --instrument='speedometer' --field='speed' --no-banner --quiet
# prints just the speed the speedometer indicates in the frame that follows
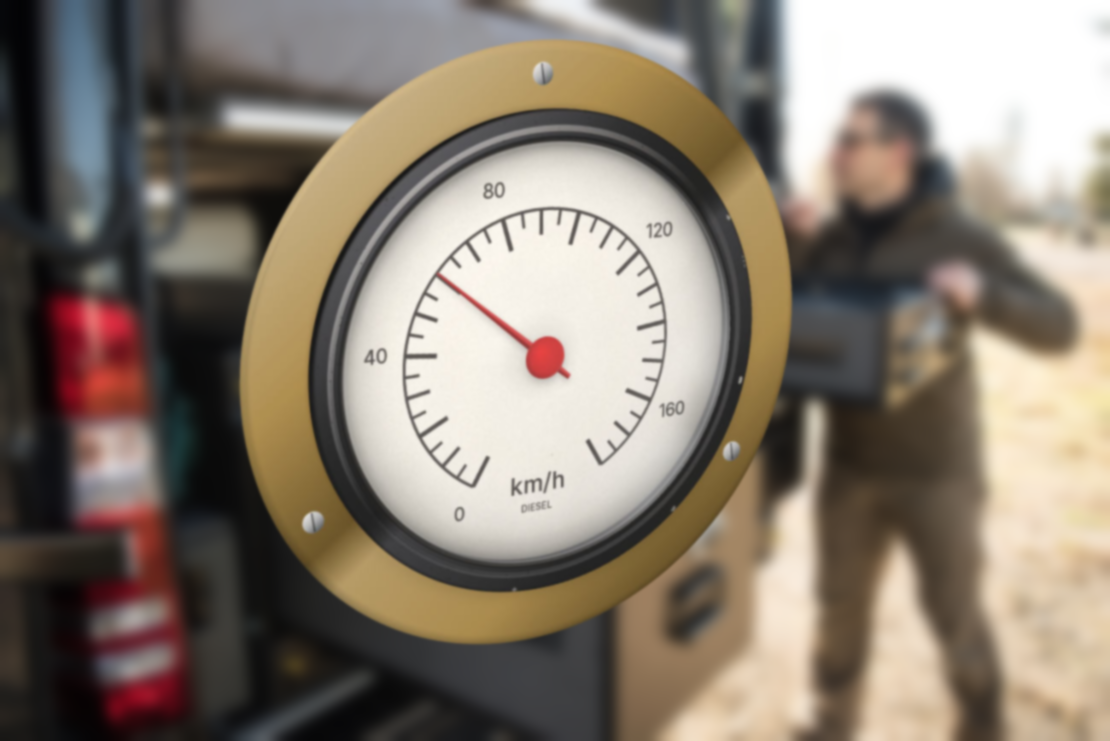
60 km/h
